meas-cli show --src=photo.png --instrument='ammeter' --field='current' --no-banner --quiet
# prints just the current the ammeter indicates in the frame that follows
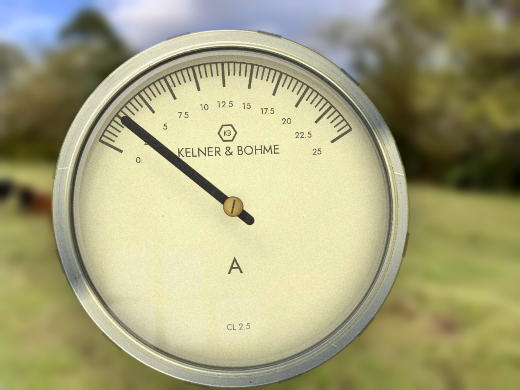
2.5 A
